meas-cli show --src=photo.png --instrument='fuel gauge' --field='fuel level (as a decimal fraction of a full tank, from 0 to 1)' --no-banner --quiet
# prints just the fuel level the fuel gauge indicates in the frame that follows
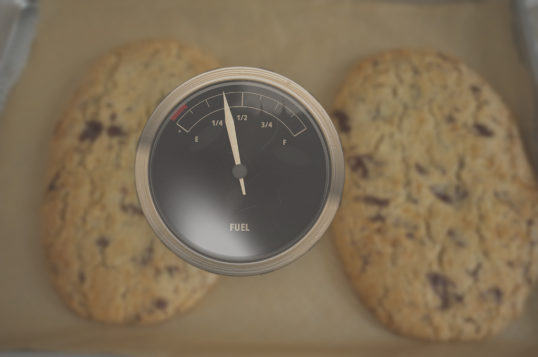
0.375
